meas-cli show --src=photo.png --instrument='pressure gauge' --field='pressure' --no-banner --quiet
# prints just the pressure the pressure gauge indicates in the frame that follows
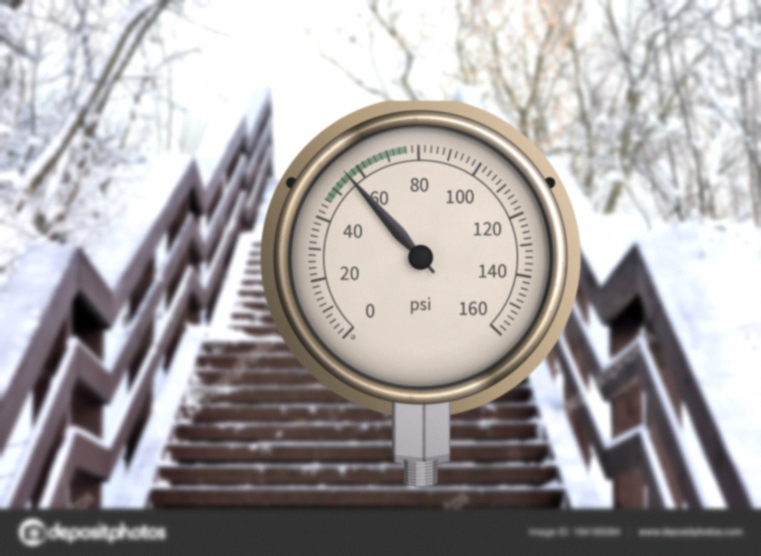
56 psi
